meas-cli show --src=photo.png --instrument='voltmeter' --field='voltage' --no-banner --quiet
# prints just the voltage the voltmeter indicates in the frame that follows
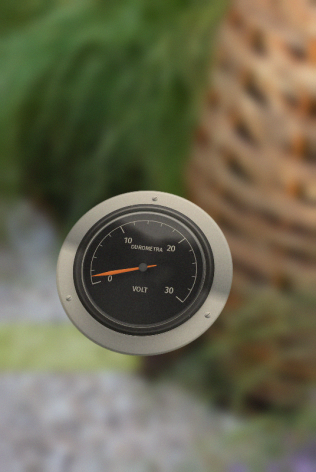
1 V
